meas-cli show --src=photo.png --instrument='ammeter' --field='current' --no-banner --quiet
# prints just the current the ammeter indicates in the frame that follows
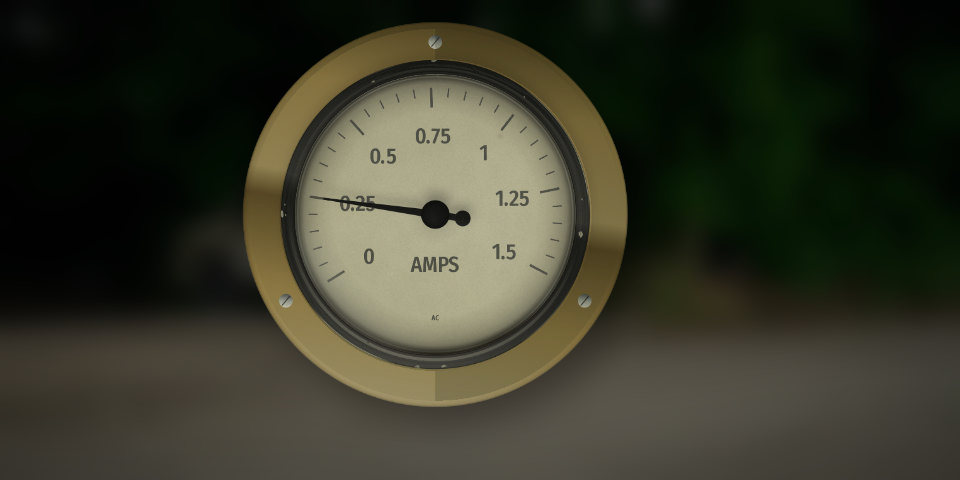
0.25 A
